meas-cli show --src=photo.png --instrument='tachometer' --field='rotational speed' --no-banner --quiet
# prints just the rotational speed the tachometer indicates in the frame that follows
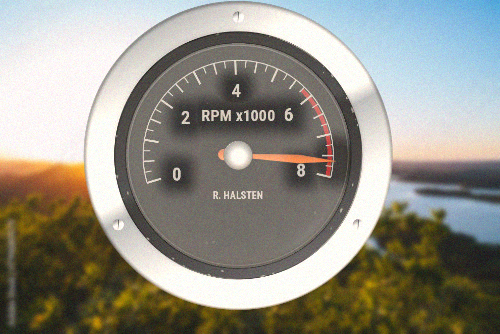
7625 rpm
